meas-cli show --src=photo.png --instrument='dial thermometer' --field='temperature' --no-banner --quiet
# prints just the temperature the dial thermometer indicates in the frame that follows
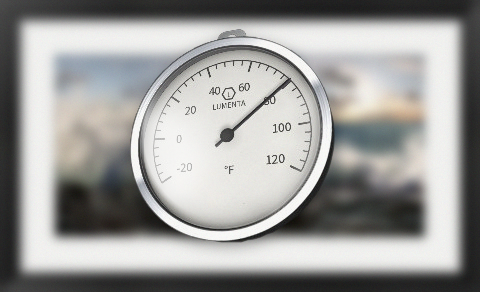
80 °F
